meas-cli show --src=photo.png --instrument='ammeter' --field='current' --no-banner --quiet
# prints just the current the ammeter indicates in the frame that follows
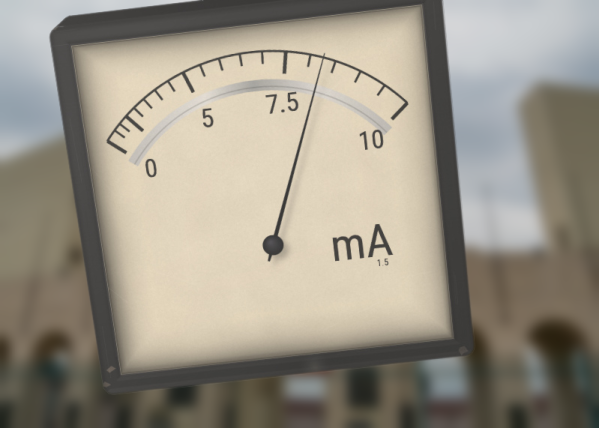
8.25 mA
